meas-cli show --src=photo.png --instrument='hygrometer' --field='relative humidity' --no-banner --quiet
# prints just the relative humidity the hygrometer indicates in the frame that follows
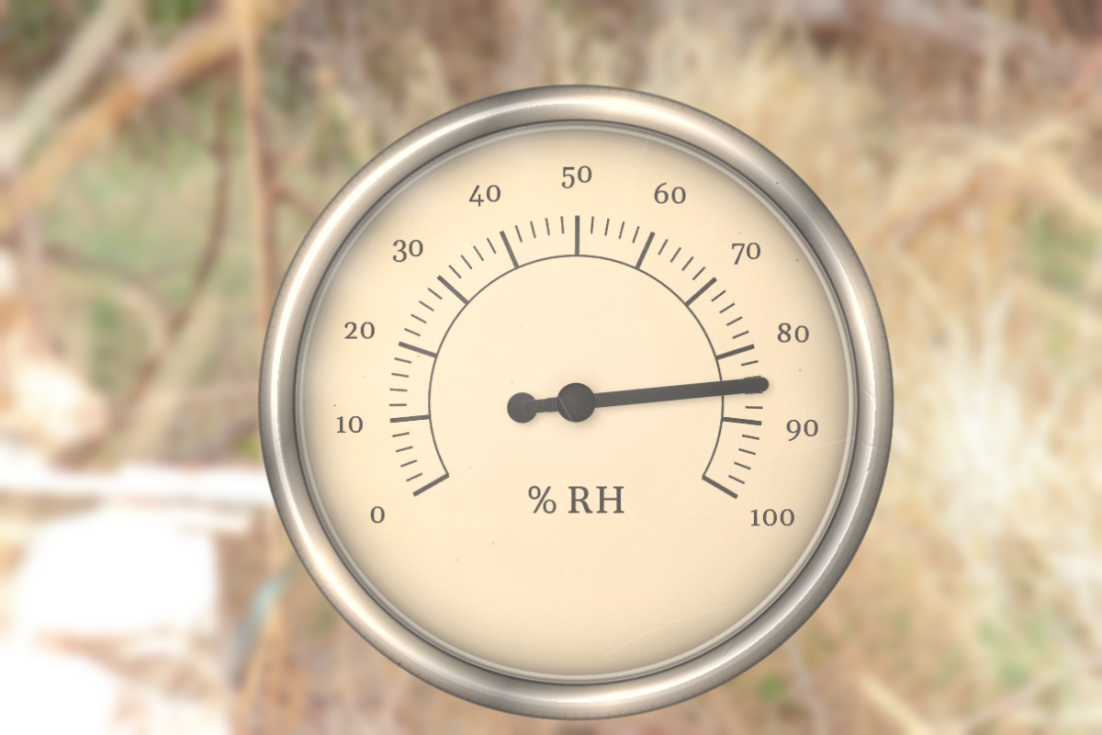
85 %
